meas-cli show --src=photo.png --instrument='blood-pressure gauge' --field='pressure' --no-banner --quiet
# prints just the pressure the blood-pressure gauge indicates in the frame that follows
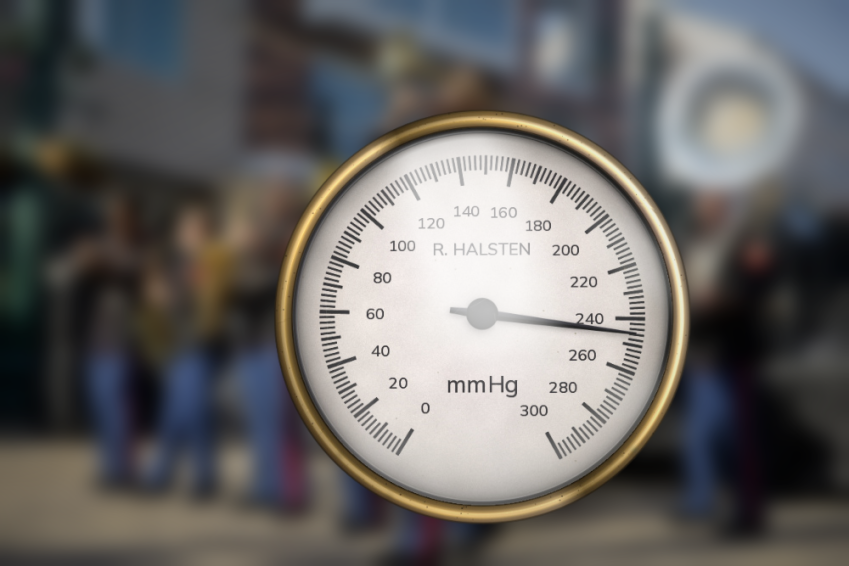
246 mmHg
